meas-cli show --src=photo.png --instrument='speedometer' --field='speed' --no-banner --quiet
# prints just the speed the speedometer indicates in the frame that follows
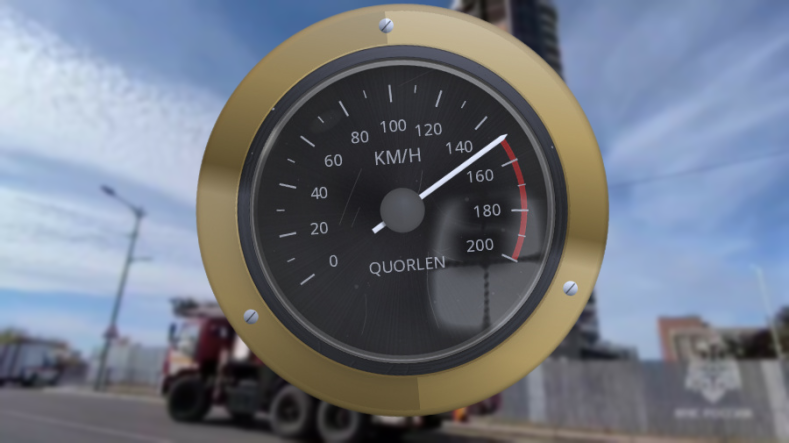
150 km/h
